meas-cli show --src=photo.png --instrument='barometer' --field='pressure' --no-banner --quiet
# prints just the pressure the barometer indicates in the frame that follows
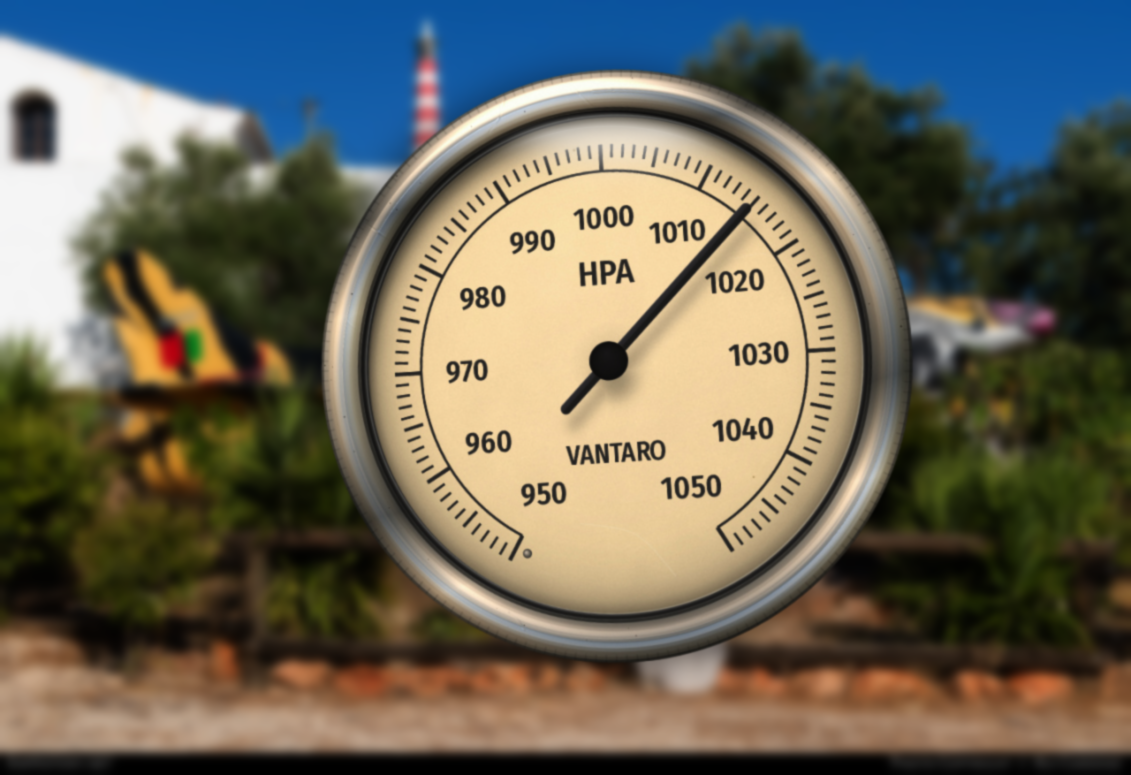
1015 hPa
